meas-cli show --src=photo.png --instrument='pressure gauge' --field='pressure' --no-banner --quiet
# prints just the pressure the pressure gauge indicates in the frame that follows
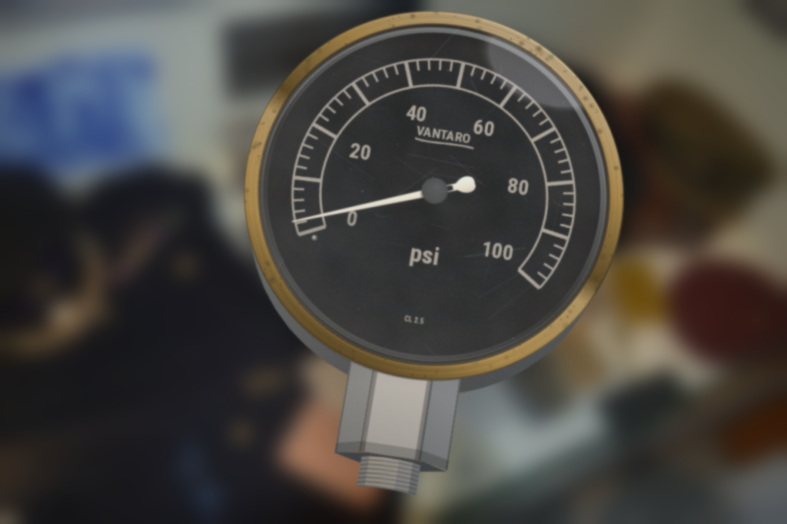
2 psi
